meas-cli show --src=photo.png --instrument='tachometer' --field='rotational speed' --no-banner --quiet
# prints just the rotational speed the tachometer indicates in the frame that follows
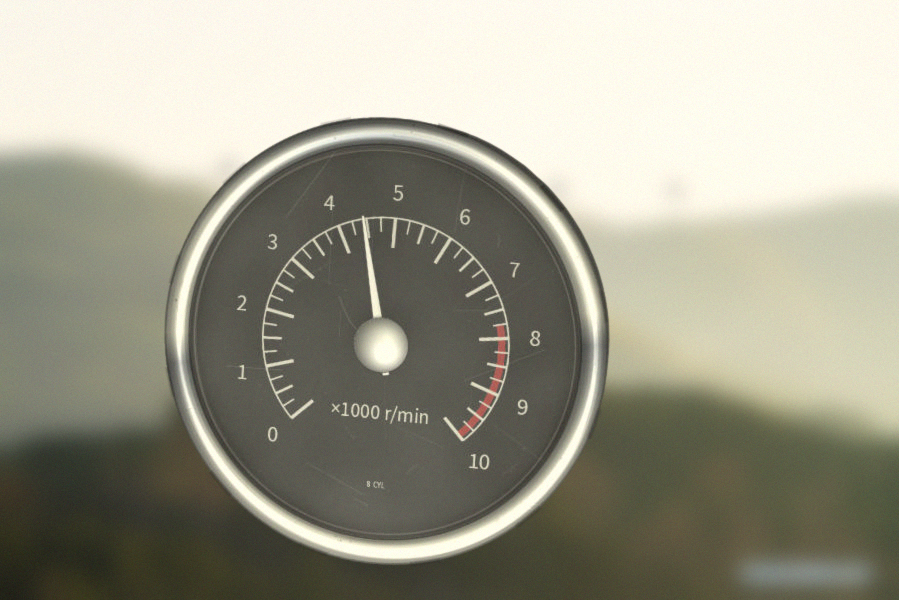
4500 rpm
